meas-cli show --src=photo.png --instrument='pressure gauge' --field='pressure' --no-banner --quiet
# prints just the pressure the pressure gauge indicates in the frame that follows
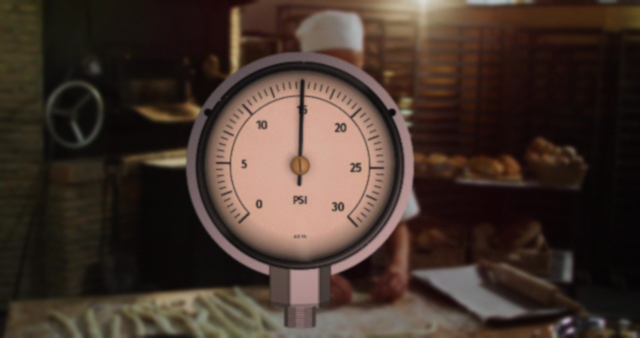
15 psi
